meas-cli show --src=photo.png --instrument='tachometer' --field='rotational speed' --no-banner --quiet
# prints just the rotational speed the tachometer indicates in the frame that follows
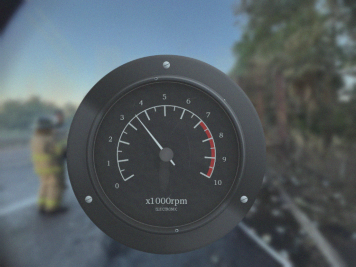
3500 rpm
